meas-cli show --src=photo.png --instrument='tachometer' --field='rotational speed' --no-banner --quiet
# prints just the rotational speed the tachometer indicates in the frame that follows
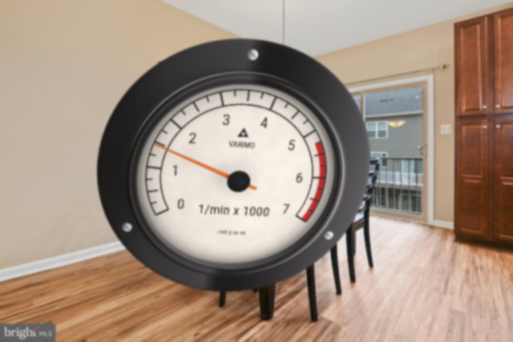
1500 rpm
